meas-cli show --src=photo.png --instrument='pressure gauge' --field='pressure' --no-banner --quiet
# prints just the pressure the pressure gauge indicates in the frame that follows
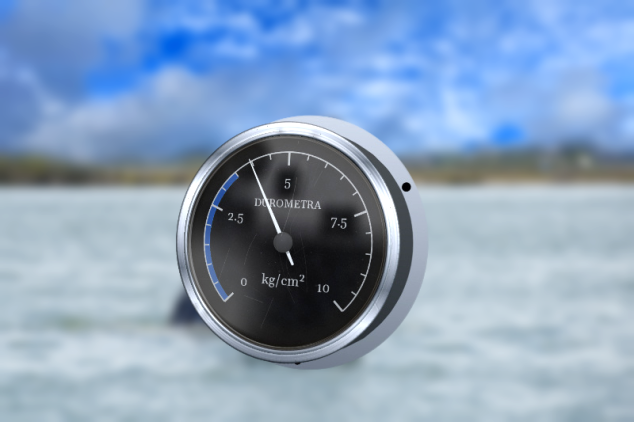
4 kg/cm²
